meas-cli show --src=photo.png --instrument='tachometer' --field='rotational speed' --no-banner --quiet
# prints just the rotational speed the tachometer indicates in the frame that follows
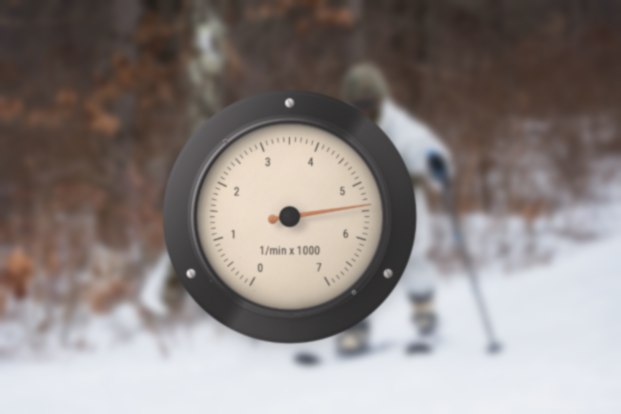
5400 rpm
